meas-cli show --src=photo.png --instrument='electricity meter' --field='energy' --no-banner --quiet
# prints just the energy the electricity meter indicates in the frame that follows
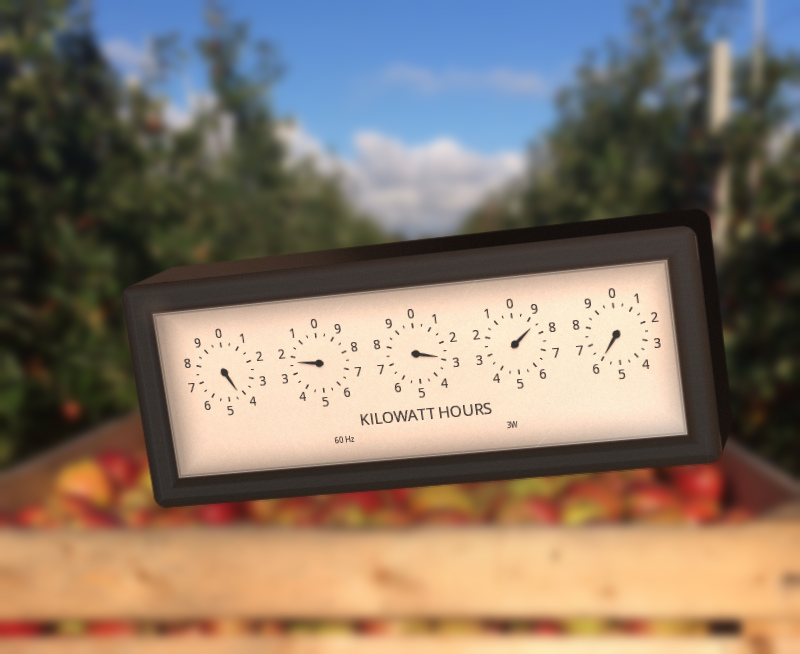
42286 kWh
